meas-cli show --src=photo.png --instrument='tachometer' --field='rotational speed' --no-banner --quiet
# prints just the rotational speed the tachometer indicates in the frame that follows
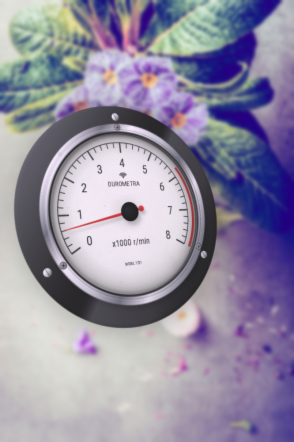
600 rpm
